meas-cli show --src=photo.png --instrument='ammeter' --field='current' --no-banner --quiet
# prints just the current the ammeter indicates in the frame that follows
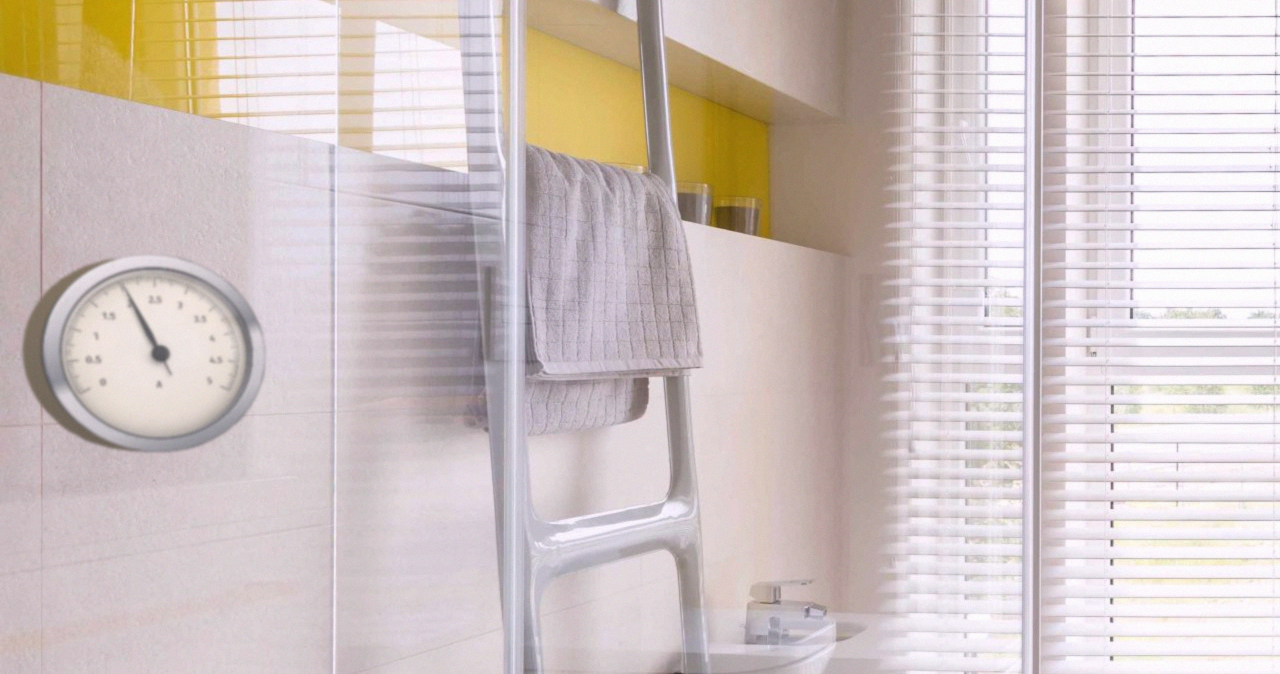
2 A
